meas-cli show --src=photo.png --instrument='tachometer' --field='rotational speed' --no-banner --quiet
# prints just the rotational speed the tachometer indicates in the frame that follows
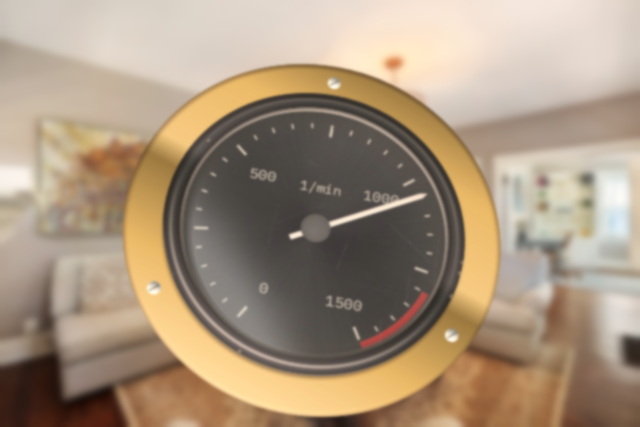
1050 rpm
